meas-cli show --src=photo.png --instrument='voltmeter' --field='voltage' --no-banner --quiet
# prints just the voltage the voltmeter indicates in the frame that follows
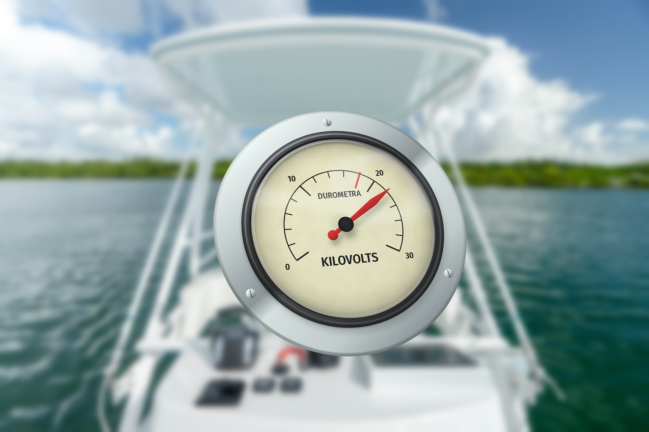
22 kV
